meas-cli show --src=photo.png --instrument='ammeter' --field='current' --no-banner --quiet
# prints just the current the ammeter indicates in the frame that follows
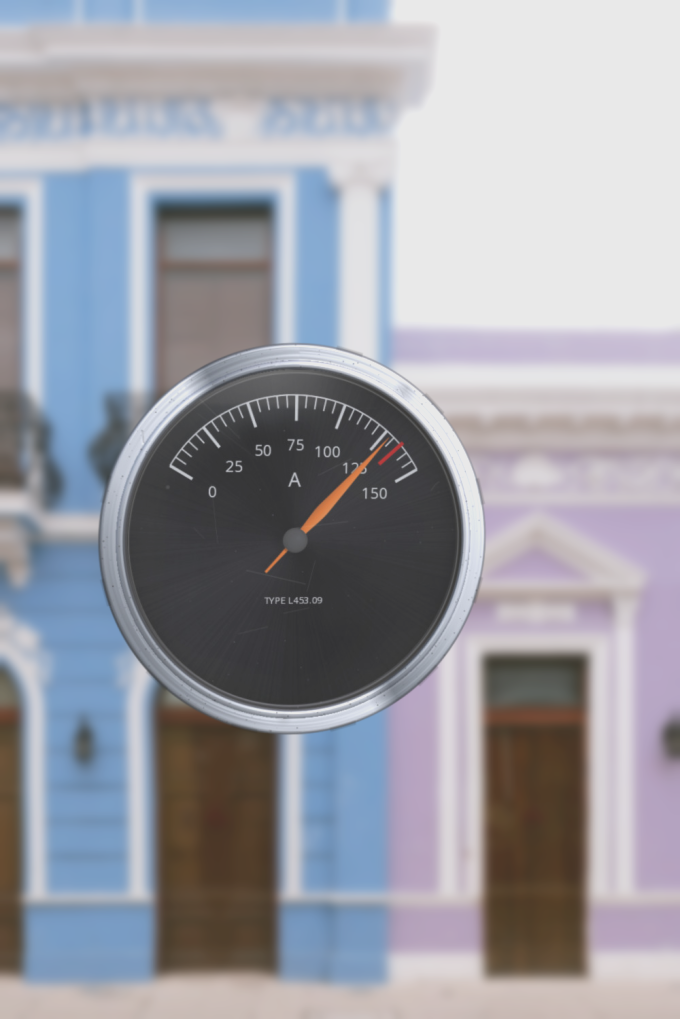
127.5 A
